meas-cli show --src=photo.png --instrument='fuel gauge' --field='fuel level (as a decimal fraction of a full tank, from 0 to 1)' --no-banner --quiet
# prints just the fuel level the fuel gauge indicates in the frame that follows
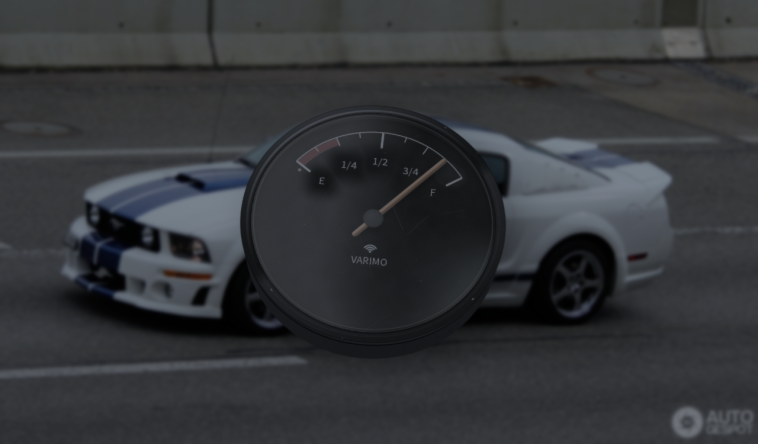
0.875
